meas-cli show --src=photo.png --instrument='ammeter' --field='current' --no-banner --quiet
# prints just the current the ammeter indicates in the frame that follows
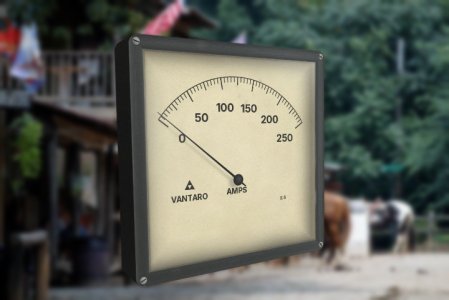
5 A
